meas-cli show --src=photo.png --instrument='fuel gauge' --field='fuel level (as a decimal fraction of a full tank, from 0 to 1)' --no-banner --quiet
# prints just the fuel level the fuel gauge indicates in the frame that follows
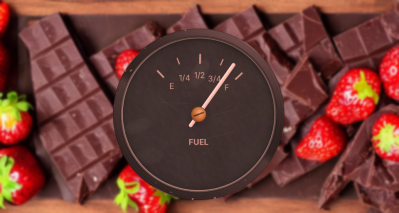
0.875
